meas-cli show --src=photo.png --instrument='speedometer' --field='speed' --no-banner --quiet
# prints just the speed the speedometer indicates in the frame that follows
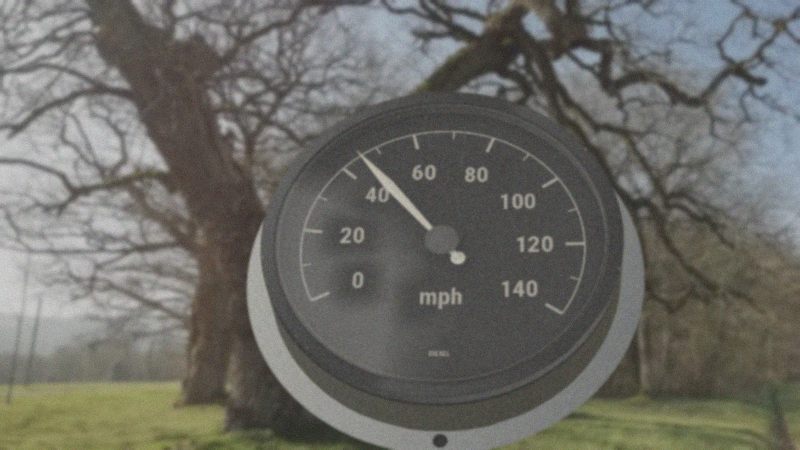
45 mph
